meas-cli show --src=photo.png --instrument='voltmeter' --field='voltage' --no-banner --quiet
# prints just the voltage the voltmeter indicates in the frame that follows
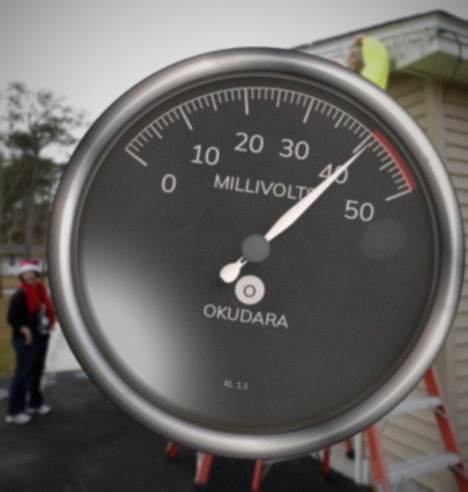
41 mV
